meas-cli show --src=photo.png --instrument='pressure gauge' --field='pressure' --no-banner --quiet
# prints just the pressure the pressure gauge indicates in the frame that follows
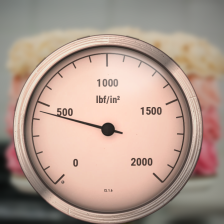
450 psi
